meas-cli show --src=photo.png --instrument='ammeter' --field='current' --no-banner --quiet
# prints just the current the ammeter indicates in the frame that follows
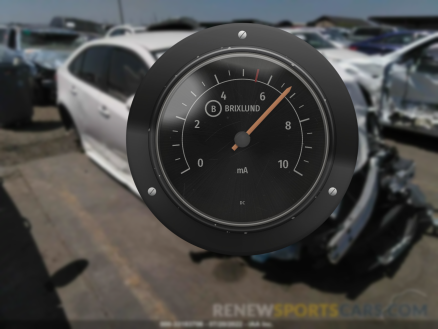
6.75 mA
